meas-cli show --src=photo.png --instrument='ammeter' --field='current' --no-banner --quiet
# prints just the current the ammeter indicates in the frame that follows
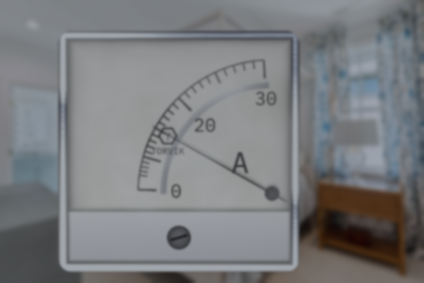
15 A
